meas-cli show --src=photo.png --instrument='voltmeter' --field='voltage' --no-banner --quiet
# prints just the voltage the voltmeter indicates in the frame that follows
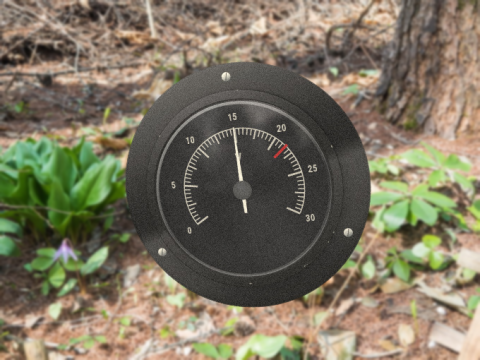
15 V
